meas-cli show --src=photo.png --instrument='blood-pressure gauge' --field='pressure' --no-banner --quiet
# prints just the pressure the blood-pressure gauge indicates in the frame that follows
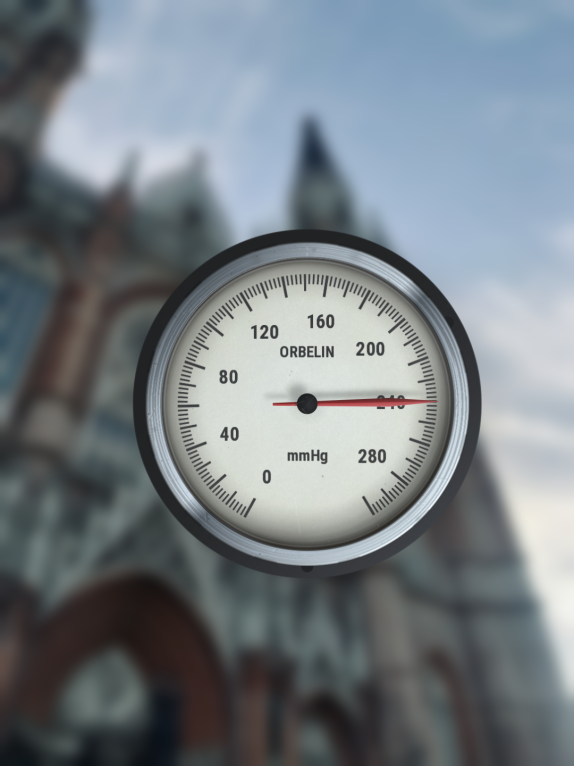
240 mmHg
